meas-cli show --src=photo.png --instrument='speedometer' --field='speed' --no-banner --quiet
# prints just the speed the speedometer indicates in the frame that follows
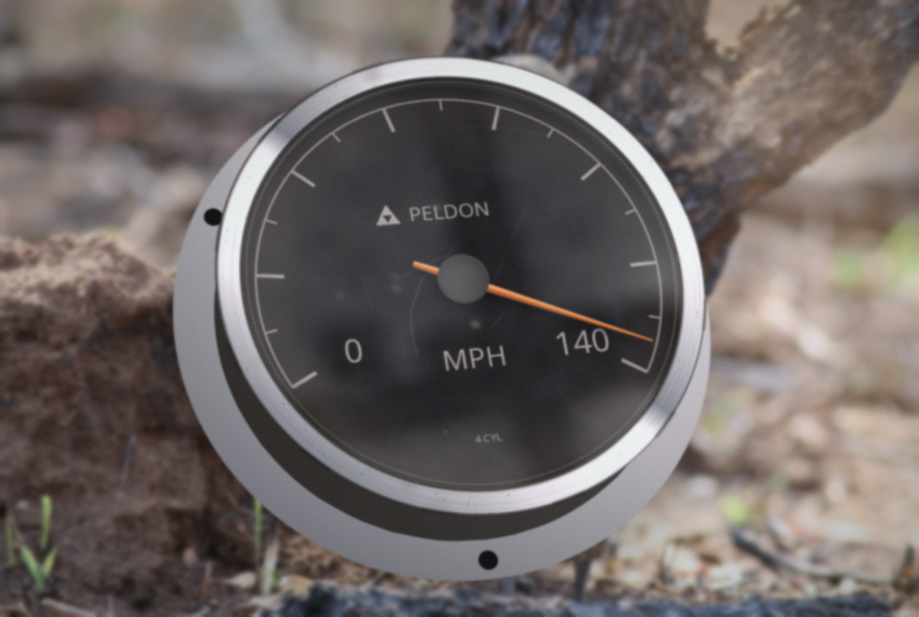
135 mph
